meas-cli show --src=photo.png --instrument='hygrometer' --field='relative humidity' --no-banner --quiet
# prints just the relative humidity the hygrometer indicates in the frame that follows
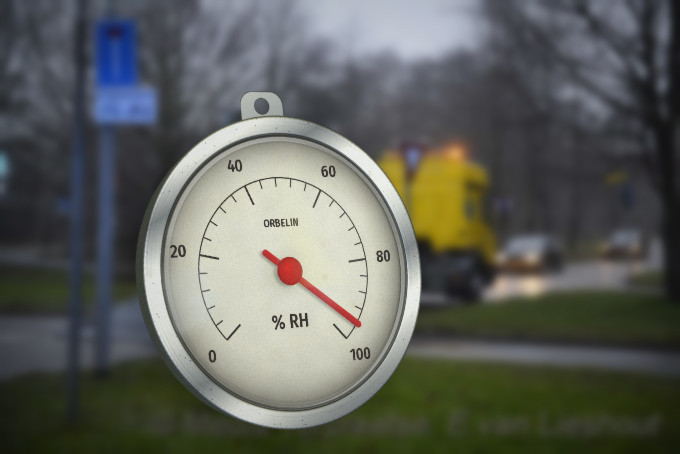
96 %
